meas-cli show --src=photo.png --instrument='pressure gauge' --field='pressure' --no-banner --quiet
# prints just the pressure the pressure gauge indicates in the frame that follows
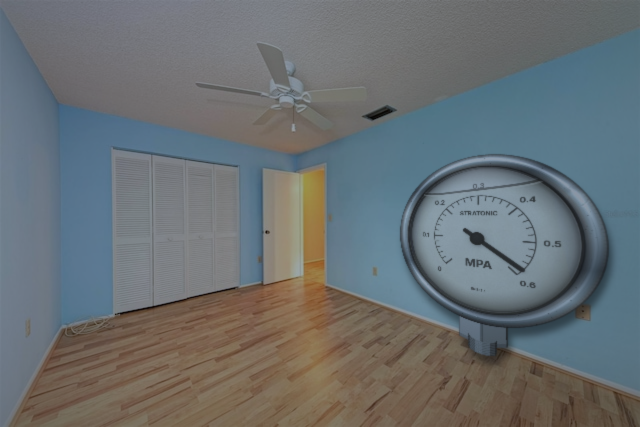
0.58 MPa
